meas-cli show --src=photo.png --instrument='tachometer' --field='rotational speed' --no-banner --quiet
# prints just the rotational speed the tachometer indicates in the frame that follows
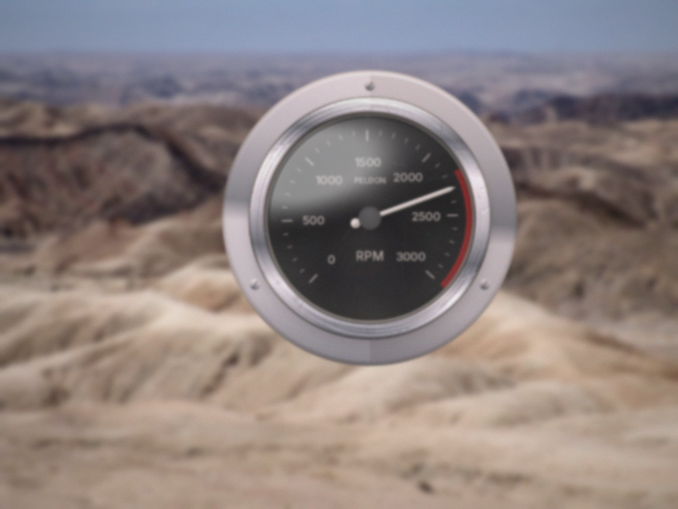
2300 rpm
